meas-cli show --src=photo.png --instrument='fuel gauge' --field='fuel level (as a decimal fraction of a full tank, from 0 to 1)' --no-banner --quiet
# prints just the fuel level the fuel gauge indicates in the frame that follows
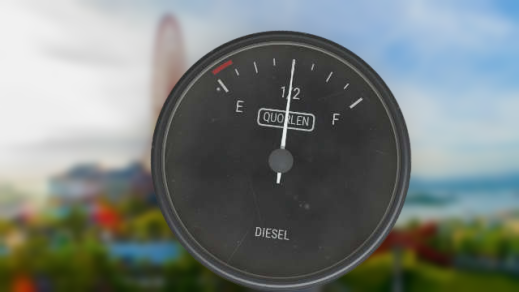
0.5
